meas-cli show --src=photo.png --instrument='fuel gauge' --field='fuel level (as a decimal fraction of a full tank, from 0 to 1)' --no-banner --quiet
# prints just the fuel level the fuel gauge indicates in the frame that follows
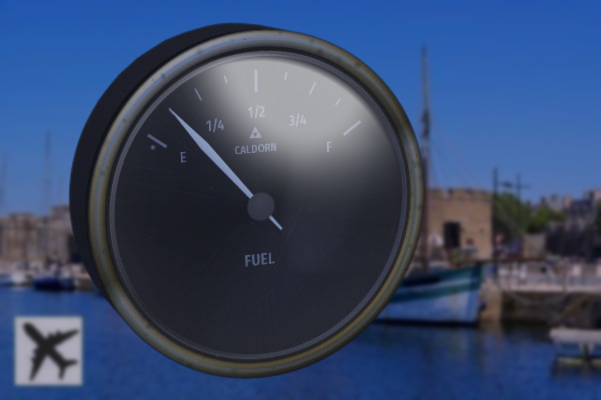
0.125
